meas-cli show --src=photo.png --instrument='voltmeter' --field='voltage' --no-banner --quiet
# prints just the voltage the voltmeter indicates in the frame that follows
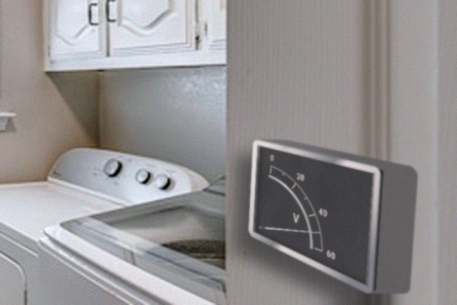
50 V
